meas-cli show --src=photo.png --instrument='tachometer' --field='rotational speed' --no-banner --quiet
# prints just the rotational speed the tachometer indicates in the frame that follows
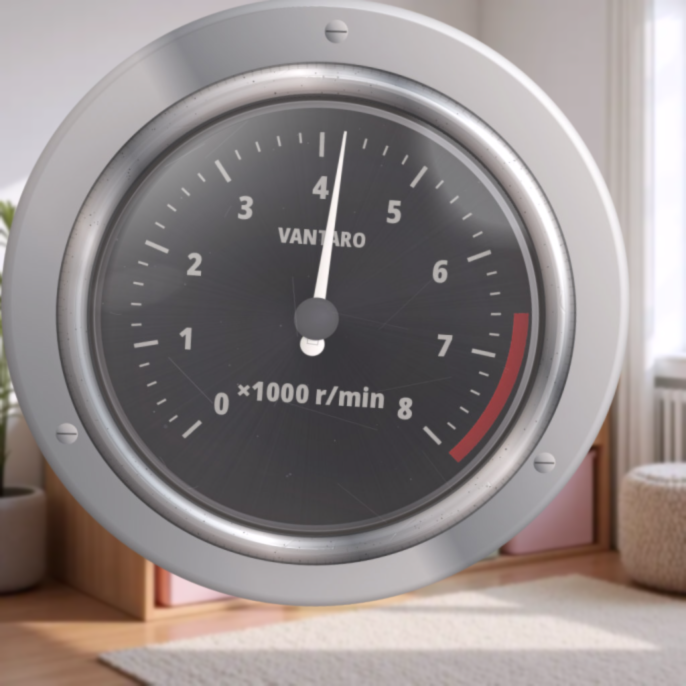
4200 rpm
